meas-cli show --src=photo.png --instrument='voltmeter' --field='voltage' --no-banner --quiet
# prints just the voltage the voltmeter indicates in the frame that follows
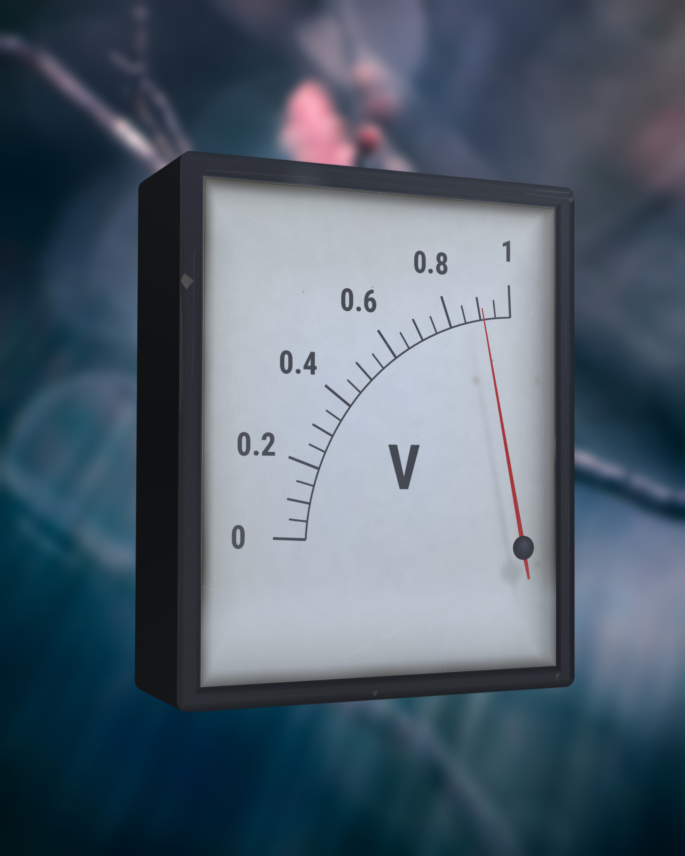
0.9 V
